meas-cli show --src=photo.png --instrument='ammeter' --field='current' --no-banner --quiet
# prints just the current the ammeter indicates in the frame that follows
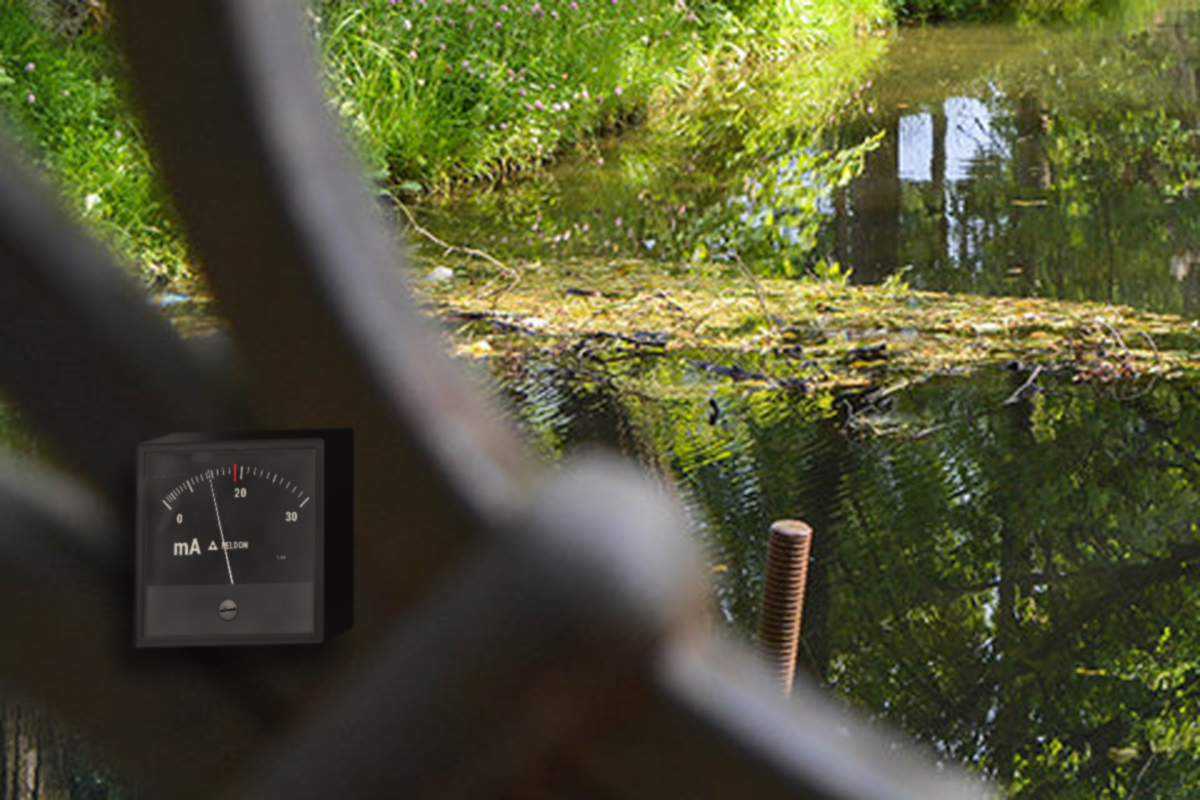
15 mA
